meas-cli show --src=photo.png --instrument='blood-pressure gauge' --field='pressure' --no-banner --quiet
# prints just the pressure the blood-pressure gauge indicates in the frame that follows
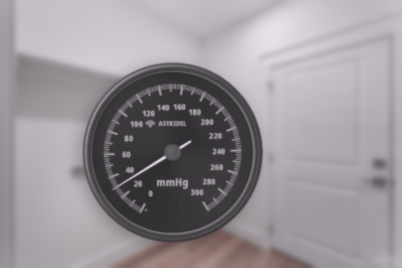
30 mmHg
